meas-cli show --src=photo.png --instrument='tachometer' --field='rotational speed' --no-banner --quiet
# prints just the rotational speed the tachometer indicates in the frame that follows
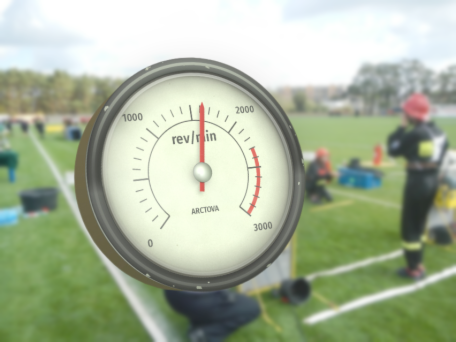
1600 rpm
